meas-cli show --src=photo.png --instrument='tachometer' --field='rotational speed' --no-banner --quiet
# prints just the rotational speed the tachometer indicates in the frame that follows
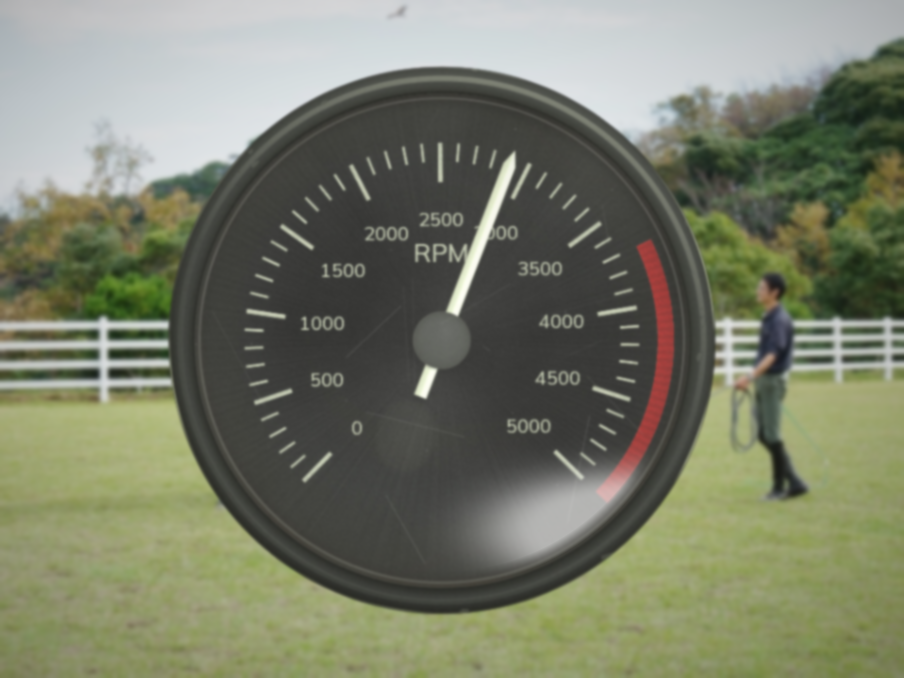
2900 rpm
